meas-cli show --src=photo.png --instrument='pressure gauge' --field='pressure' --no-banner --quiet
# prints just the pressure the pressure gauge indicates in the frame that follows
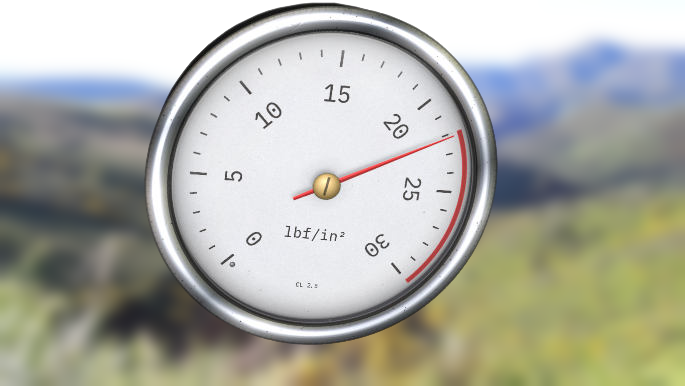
22 psi
